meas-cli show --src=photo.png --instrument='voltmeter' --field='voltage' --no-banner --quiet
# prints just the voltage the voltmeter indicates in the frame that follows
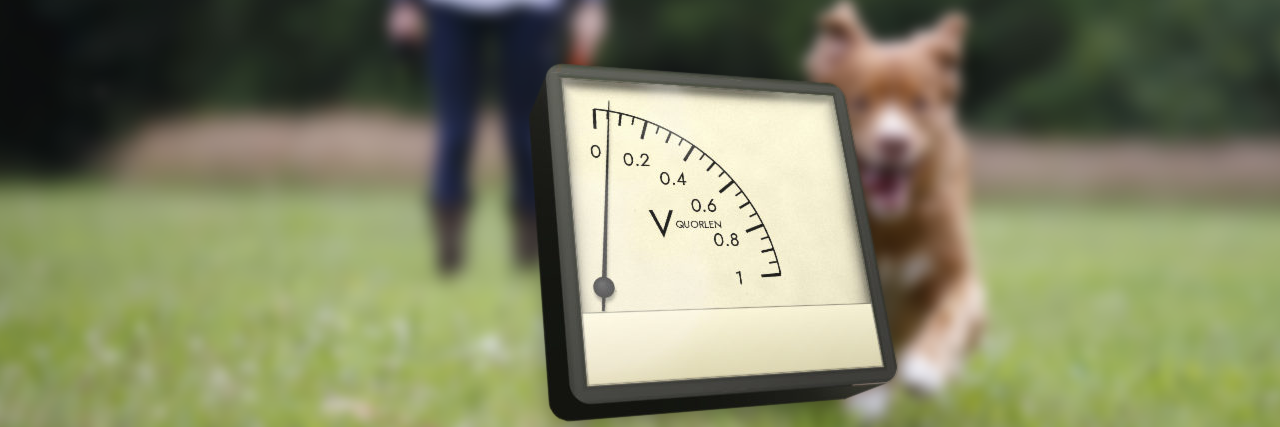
0.05 V
